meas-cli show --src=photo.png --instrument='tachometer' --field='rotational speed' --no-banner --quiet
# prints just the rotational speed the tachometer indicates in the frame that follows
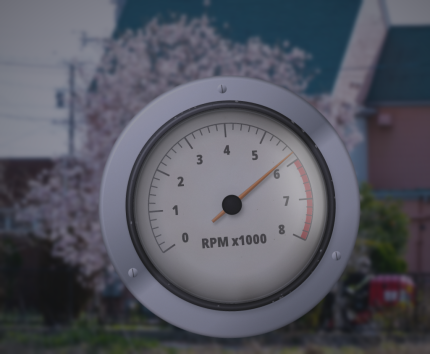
5800 rpm
